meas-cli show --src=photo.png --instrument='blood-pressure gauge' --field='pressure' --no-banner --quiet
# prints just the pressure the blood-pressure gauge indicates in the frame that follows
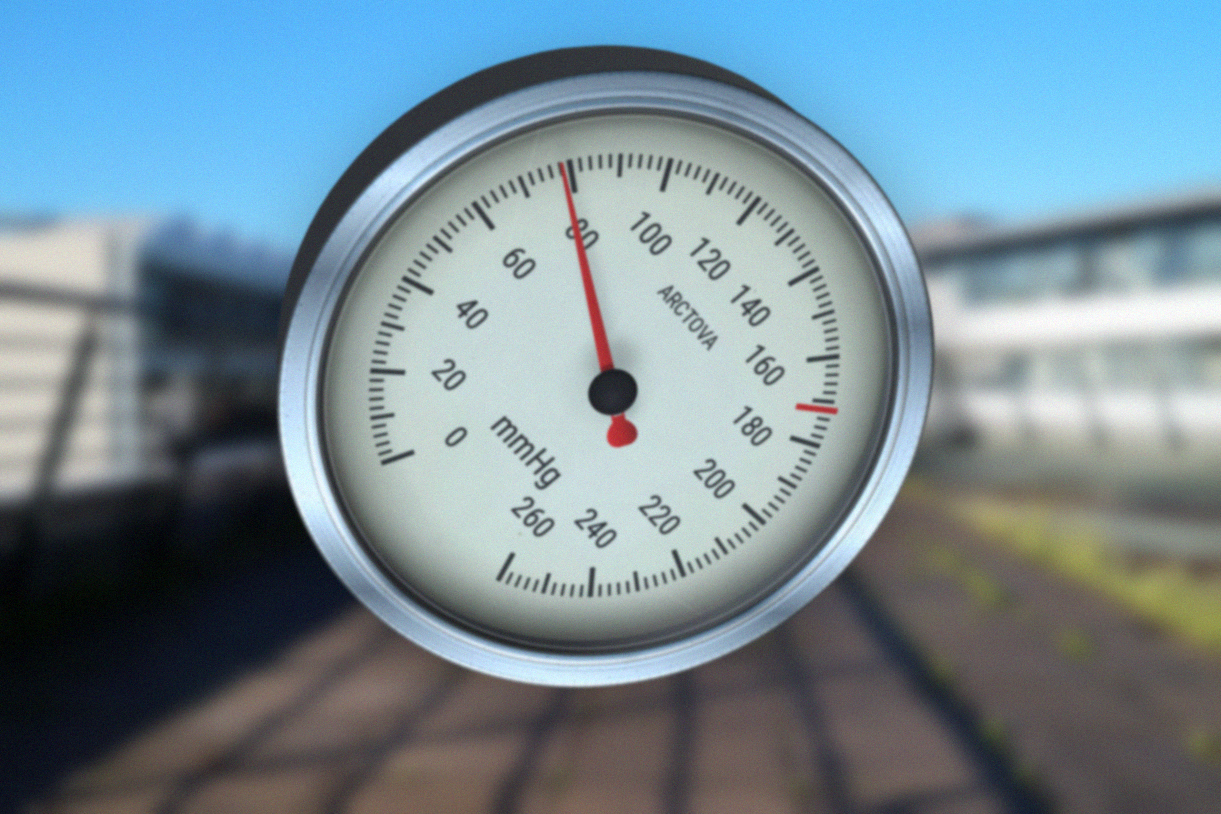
78 mmHg
